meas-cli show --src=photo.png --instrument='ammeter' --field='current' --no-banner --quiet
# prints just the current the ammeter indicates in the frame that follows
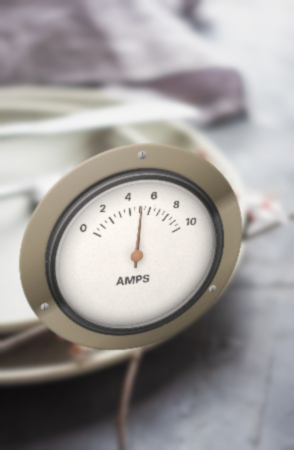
5 A
